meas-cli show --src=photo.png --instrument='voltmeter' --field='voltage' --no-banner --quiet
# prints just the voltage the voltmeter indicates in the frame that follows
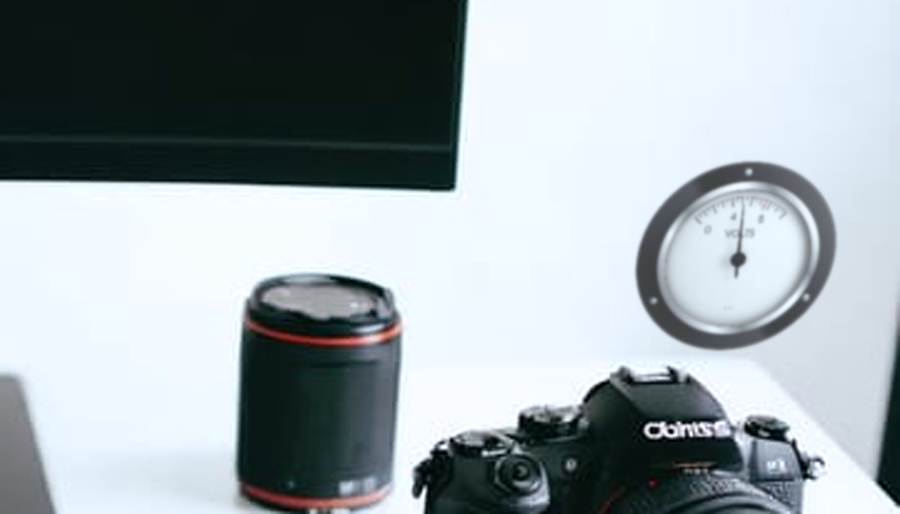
5 V
